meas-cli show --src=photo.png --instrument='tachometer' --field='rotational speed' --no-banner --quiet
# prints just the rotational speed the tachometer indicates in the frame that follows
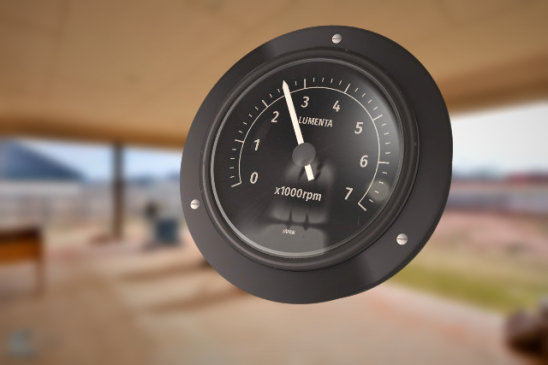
2600 rpm
